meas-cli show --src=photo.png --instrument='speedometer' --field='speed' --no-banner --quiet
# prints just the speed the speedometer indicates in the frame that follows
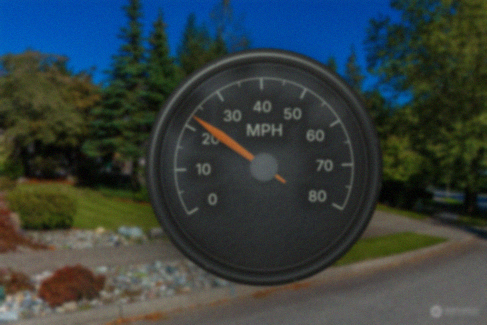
22.5 mph
